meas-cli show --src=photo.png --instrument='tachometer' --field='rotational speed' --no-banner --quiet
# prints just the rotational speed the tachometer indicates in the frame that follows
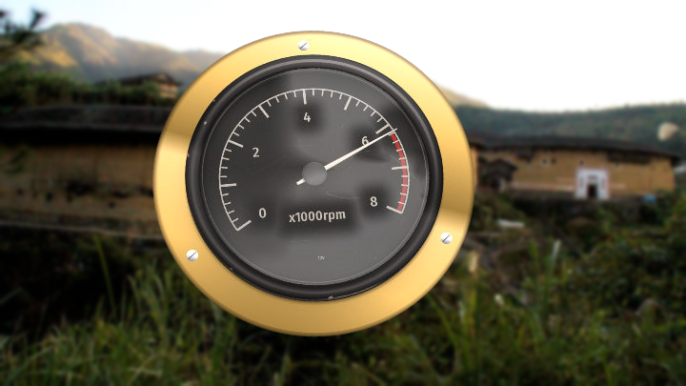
6200 rpm
